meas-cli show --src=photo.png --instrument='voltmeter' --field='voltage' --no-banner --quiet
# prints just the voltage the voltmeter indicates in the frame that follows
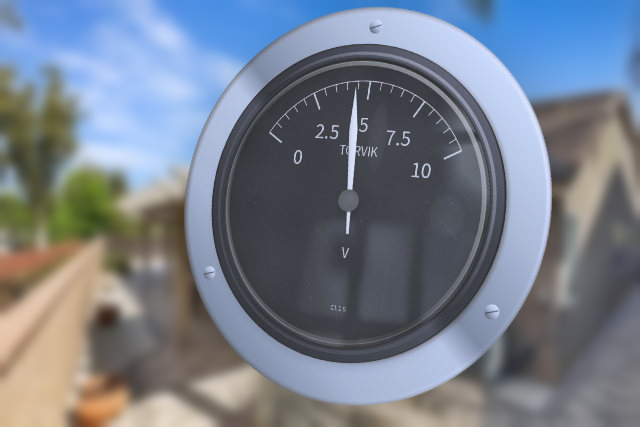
4.5 V
